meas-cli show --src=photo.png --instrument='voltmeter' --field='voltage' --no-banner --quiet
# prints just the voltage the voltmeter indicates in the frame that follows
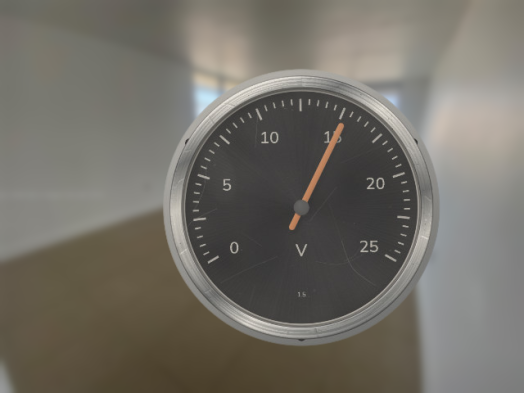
15.25 V
